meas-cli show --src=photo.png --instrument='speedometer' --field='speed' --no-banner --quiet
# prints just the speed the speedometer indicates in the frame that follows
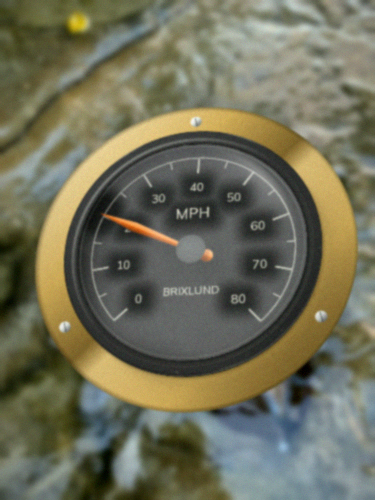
20 mph
